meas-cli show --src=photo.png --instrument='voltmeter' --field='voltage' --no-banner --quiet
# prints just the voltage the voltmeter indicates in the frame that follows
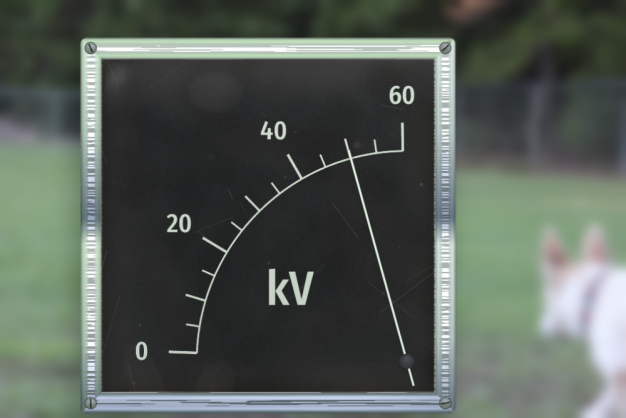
50 kV
